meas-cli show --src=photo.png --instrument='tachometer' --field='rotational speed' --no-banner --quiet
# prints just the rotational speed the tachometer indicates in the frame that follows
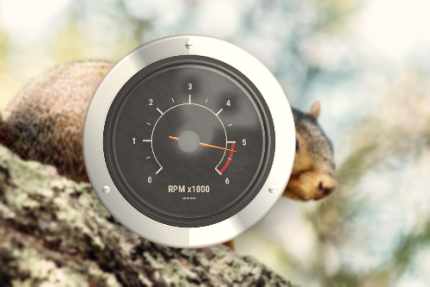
5250 rpm
